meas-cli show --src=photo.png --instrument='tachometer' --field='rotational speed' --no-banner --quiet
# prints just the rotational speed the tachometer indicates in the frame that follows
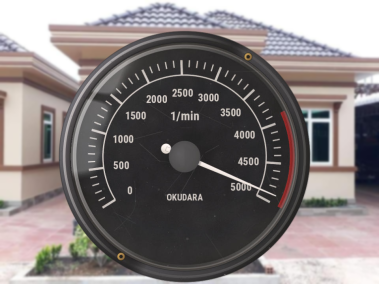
4900 rpm
